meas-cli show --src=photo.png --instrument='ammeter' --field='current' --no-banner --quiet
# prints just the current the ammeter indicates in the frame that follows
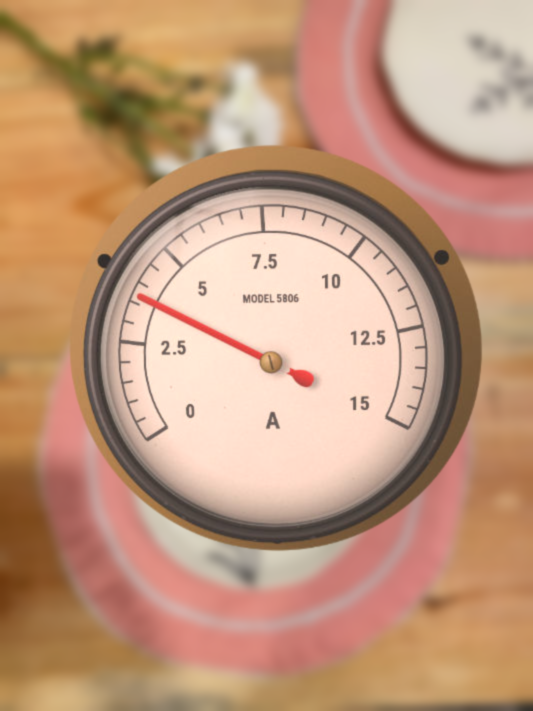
3.75 A
